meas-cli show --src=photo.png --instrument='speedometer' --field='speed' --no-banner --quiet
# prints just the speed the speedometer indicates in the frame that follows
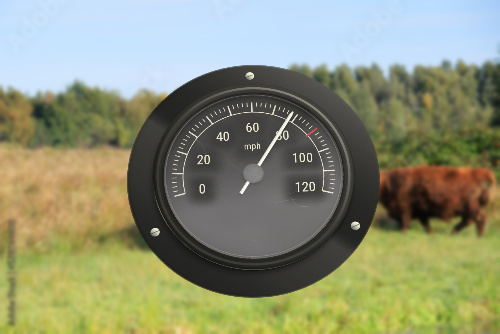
78 mph
